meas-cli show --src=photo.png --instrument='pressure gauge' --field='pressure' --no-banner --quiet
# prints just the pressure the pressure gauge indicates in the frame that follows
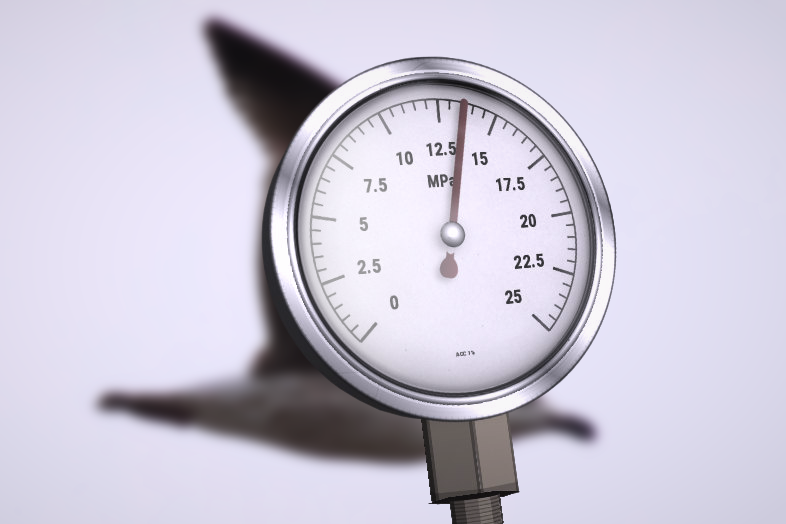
13.5 MPa
